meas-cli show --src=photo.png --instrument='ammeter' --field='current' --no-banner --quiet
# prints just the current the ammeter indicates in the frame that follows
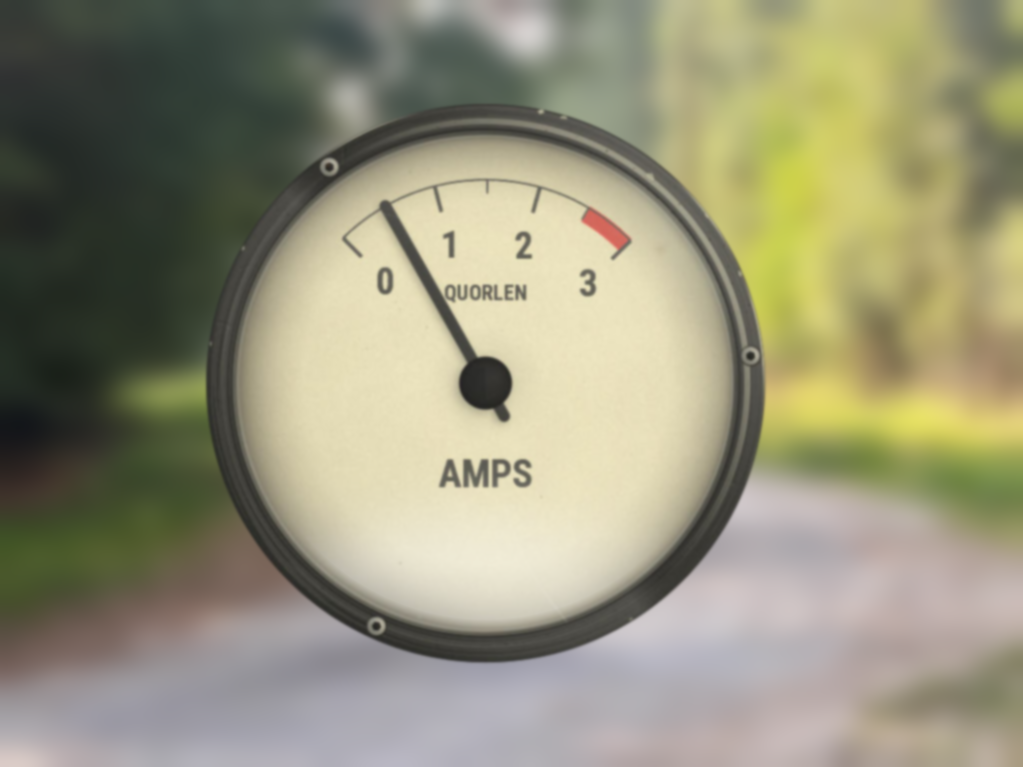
0.5 A
